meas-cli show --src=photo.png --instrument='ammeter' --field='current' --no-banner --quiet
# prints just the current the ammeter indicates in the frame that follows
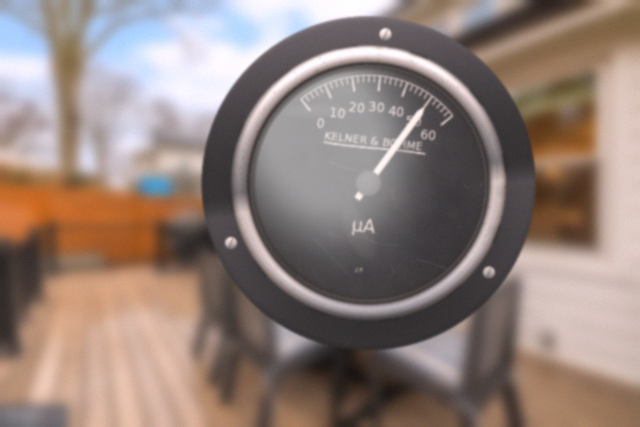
50 µA
